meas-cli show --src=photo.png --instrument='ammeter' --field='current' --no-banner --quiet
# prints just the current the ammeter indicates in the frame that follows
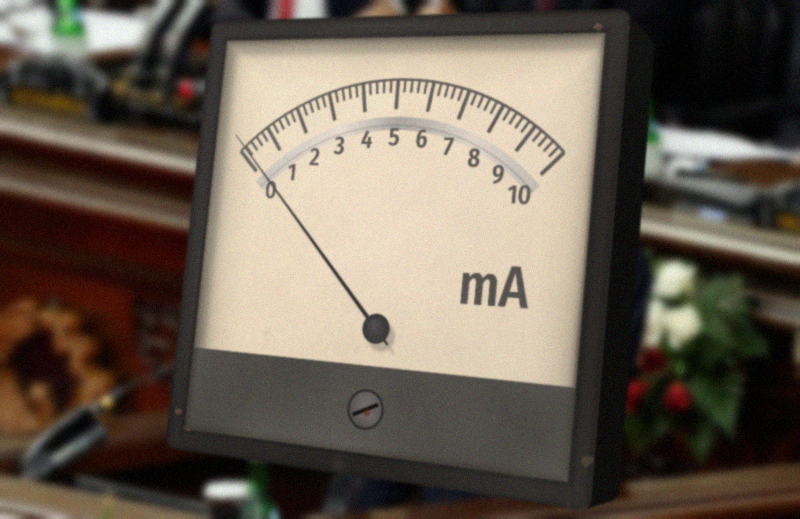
0.2 mA
